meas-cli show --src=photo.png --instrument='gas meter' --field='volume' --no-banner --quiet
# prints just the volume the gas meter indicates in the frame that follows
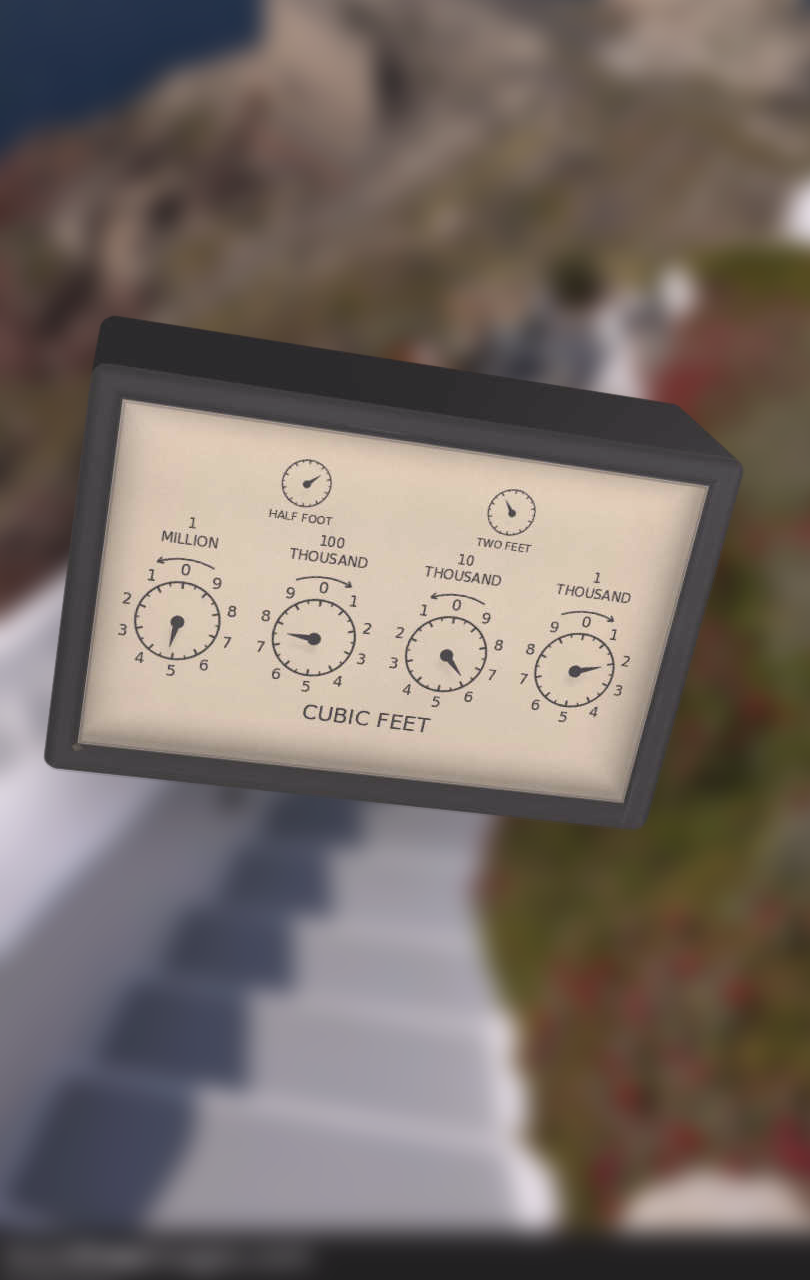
476200 ft³
